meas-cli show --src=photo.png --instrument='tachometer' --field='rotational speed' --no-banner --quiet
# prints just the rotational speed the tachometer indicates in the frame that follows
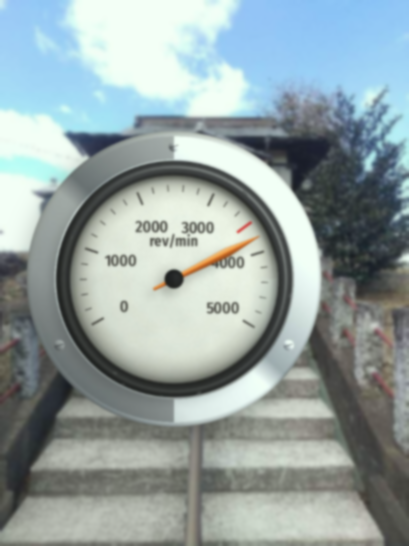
3800 rpm
